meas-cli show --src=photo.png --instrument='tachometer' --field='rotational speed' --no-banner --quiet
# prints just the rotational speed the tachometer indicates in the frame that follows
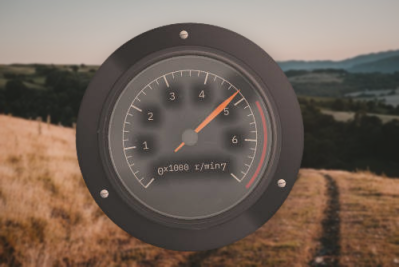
4800 rpm
